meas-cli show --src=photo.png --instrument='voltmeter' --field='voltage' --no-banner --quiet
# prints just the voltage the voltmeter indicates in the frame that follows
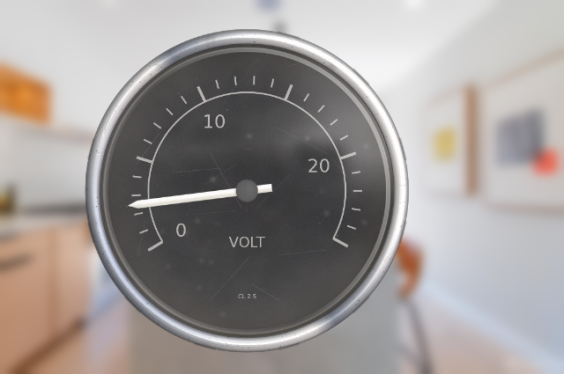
2.5 V
